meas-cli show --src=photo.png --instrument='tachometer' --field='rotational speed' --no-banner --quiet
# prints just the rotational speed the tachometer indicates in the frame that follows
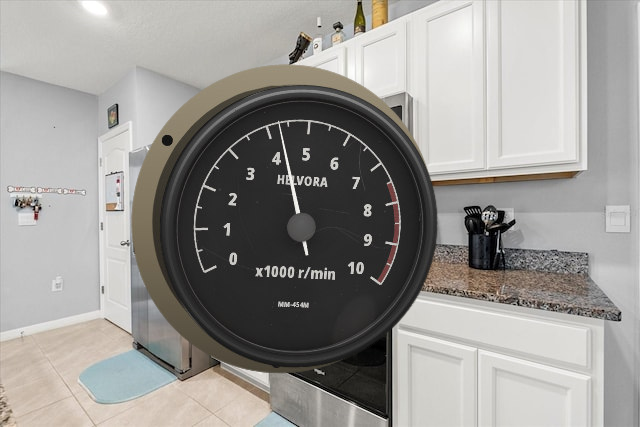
4250 rpm
